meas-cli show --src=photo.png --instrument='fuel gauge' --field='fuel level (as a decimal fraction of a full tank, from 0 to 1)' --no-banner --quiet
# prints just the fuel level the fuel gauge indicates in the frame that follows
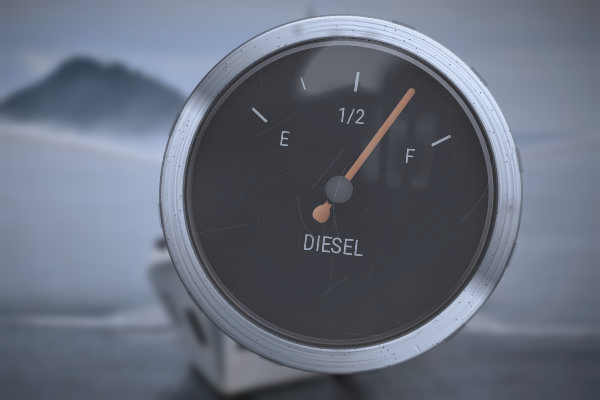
0.75
